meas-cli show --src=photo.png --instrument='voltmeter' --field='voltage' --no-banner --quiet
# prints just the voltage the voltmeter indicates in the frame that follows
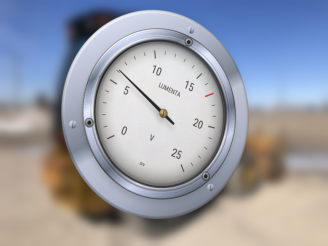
6 V
